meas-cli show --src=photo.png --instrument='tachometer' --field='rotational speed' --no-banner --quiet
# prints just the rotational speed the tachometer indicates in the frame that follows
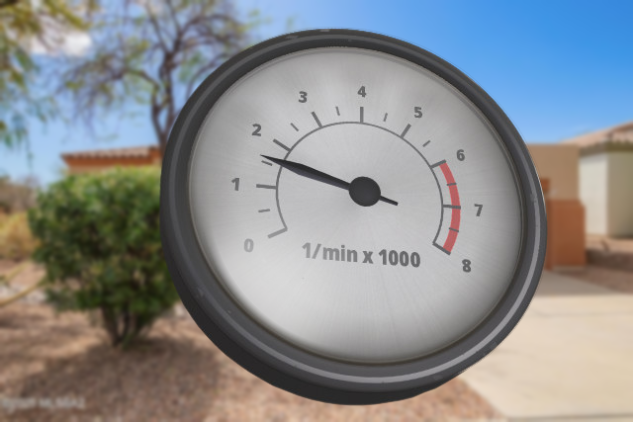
1500 rpm
